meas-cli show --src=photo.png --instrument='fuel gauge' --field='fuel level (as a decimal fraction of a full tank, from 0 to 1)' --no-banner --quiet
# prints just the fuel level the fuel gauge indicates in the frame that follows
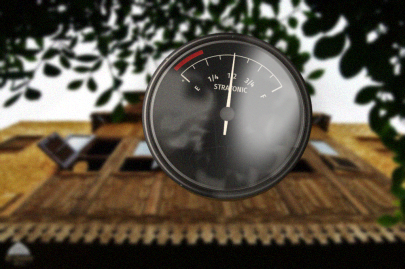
0.5
